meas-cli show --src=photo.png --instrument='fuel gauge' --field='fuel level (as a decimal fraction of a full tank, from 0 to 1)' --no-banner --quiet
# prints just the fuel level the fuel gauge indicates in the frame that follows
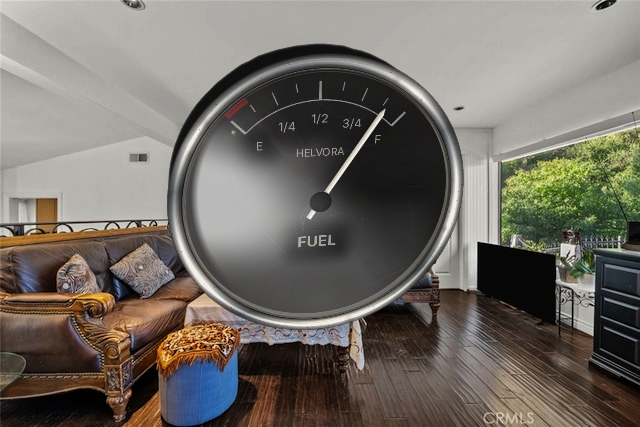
0.875
